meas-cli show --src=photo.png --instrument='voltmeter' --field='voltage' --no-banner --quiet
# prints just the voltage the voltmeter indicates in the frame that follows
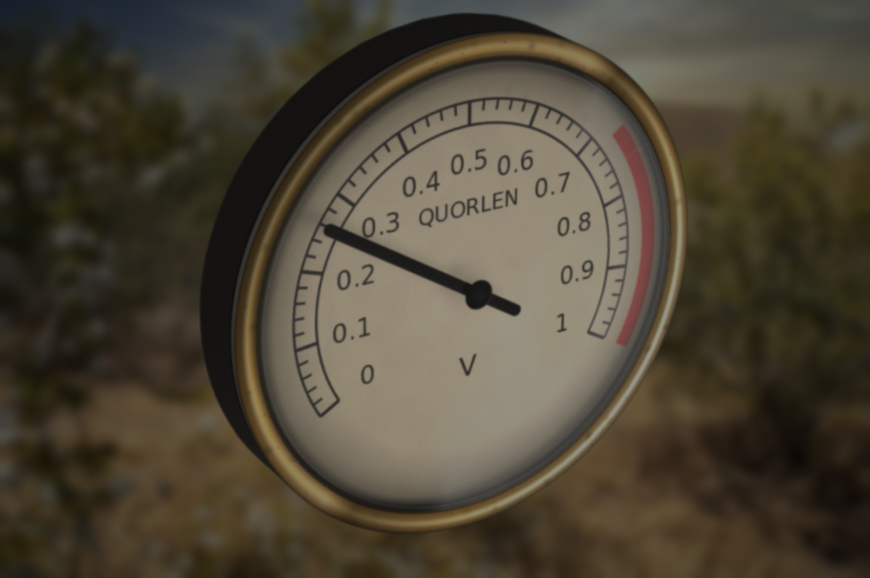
0.26 V
